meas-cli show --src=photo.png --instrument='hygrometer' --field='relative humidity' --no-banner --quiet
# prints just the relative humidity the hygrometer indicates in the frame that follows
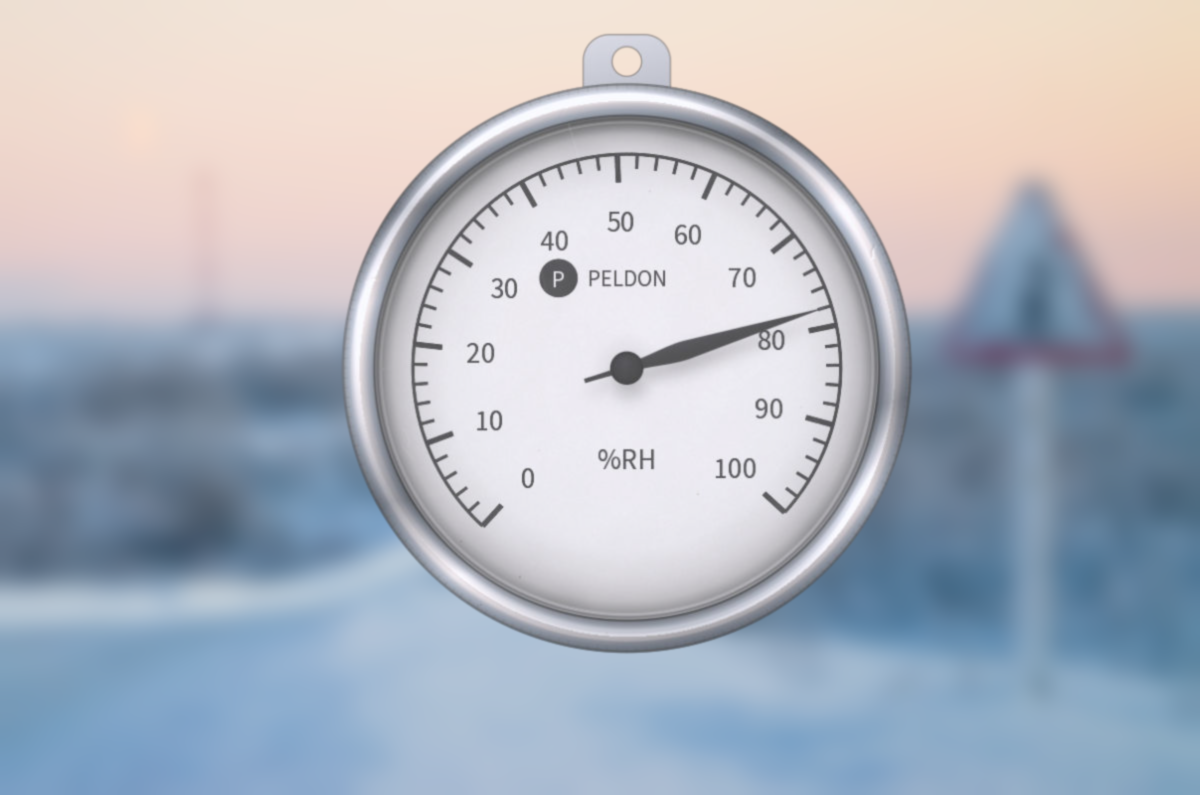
78 %
